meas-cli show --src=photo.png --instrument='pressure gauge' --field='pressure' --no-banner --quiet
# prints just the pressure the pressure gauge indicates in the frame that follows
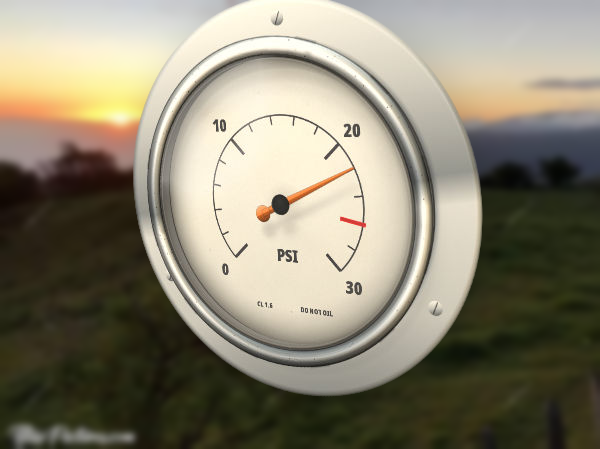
22 psi
